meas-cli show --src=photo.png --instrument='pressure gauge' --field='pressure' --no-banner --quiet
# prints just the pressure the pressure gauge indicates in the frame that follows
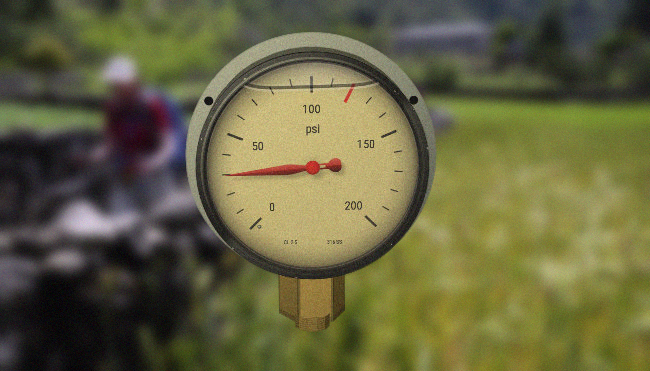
30 psi
